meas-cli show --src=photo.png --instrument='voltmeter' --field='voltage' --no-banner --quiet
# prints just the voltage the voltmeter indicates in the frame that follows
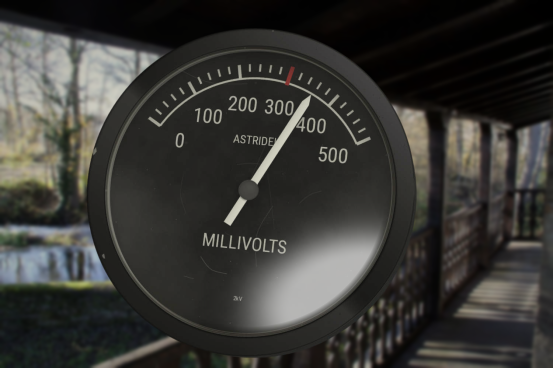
360 mV
